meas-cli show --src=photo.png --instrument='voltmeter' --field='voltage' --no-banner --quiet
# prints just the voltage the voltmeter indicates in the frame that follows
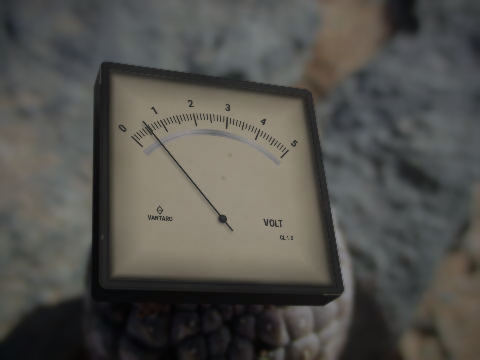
0.5 V
